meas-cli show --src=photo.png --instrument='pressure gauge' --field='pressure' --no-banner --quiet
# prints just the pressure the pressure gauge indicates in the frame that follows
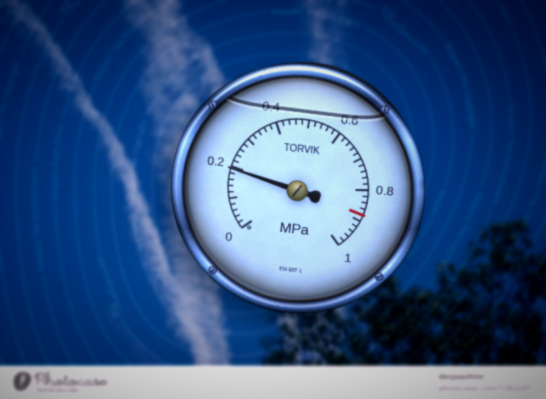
0.2 MPa
